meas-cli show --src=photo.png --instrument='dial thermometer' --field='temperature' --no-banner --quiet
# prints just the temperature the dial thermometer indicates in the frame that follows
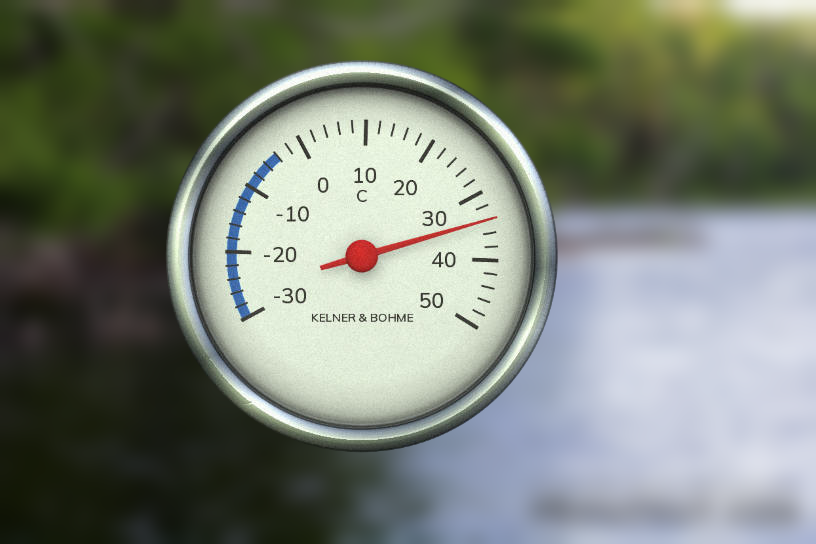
34 °C
